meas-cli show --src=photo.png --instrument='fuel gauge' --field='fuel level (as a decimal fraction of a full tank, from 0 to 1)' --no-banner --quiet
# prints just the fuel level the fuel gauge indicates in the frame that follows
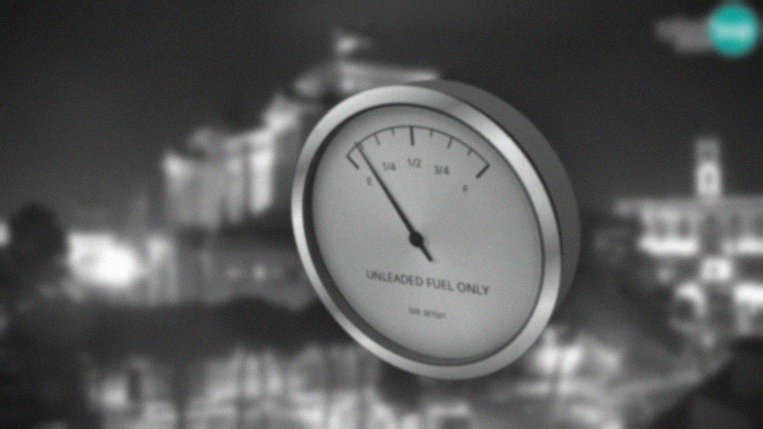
0.125
